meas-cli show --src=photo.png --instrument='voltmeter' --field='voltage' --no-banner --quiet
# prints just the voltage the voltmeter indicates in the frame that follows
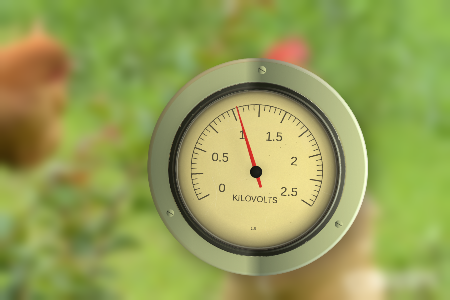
1.05 kV
